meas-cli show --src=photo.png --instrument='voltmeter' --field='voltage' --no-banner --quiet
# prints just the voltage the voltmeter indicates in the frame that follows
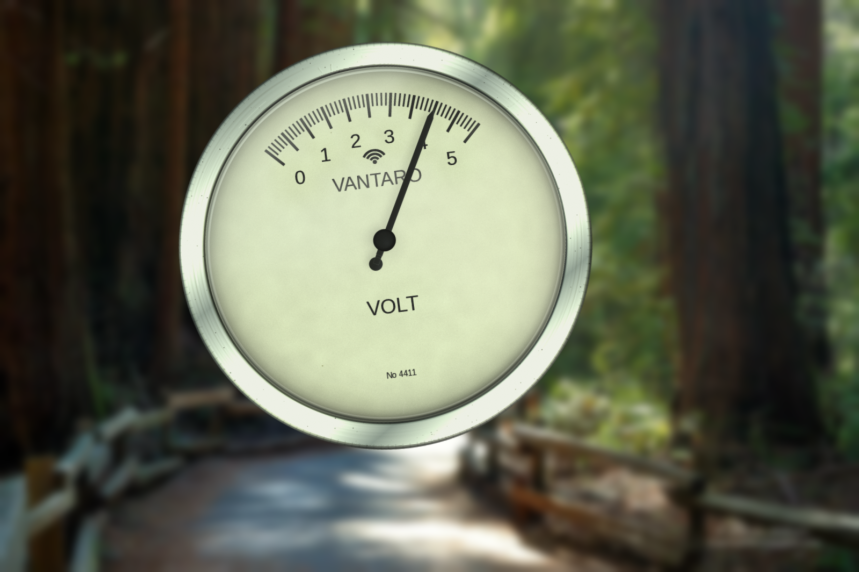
4 V
